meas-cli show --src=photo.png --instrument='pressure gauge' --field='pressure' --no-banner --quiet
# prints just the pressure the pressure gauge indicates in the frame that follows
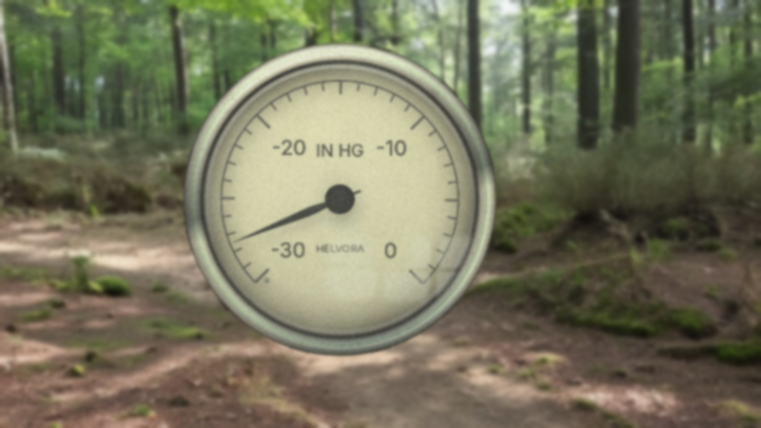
-27.5 inHg
